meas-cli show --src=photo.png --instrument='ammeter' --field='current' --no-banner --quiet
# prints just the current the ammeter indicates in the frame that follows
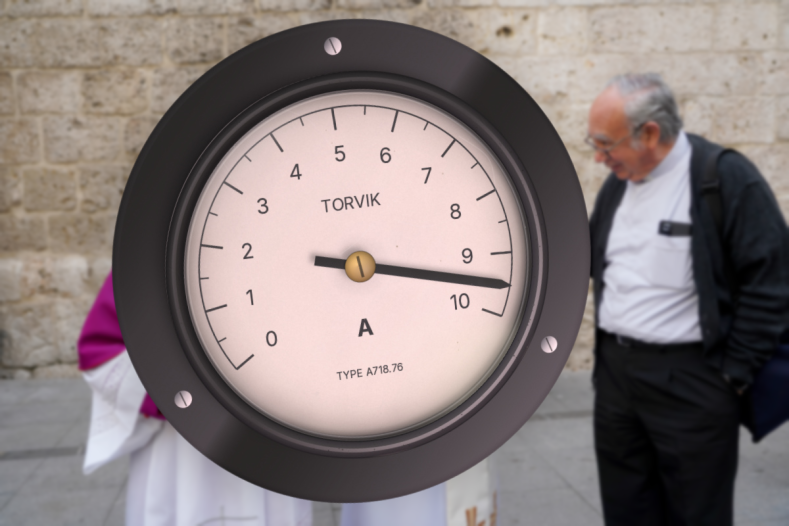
9.5 A
